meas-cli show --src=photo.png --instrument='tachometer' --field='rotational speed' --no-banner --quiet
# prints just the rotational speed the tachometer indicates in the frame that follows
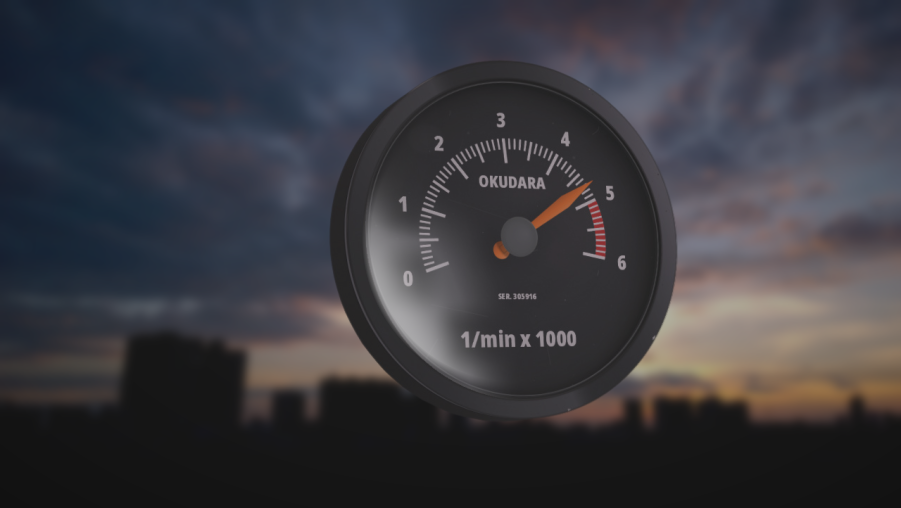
4700 rpm
